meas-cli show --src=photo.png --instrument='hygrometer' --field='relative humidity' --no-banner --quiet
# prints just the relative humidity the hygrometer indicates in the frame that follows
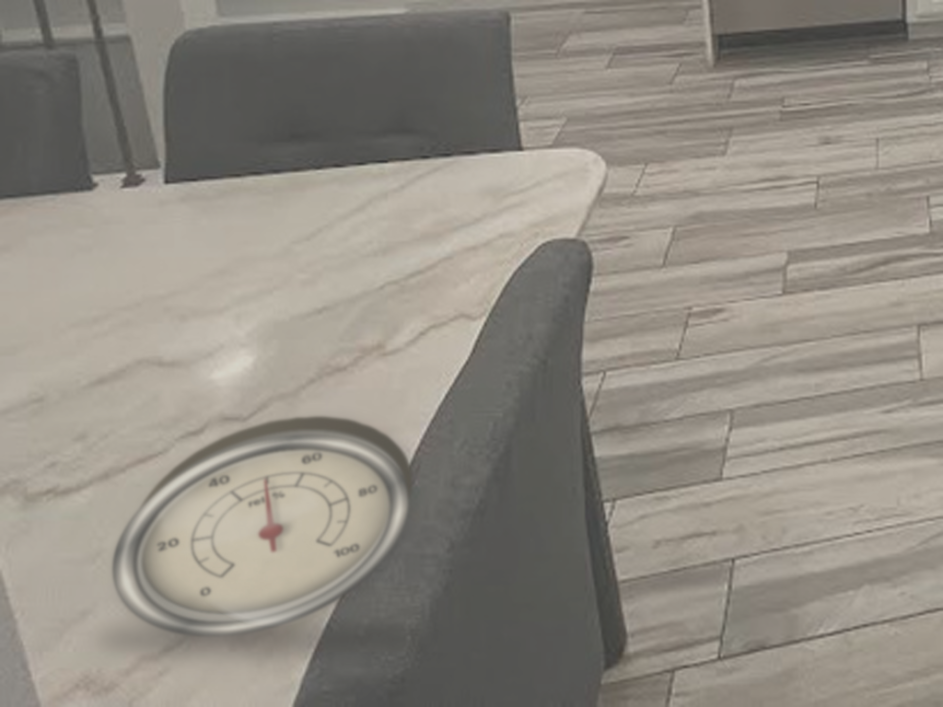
50 %
